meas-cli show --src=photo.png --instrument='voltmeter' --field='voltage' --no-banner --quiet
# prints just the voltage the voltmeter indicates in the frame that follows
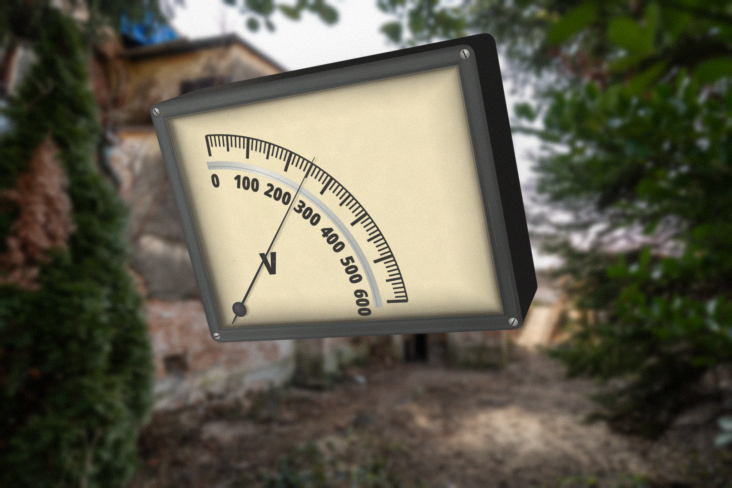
250 V
